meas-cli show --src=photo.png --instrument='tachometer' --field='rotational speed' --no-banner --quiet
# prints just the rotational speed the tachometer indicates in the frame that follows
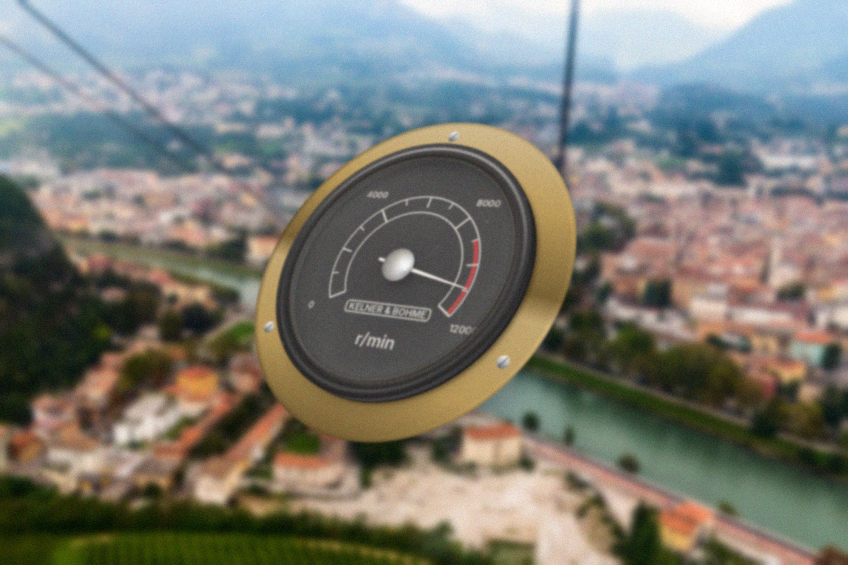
11000 rpm
